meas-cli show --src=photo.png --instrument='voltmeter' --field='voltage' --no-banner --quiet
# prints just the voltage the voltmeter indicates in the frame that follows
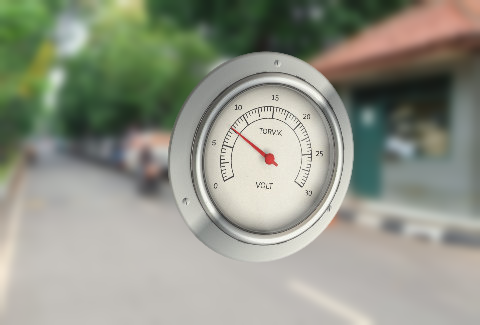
7.5 V
